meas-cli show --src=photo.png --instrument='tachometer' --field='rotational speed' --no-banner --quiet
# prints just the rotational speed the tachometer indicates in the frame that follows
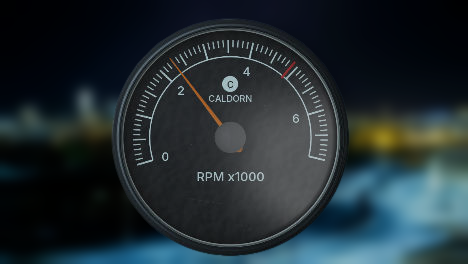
2300 rpm
